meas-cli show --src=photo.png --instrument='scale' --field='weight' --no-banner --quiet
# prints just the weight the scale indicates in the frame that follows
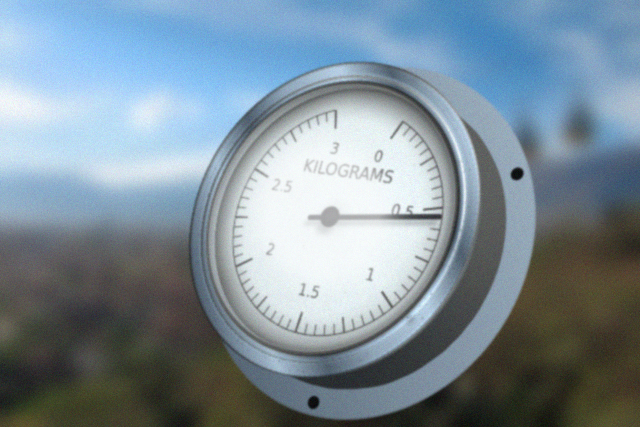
0.55 kg
